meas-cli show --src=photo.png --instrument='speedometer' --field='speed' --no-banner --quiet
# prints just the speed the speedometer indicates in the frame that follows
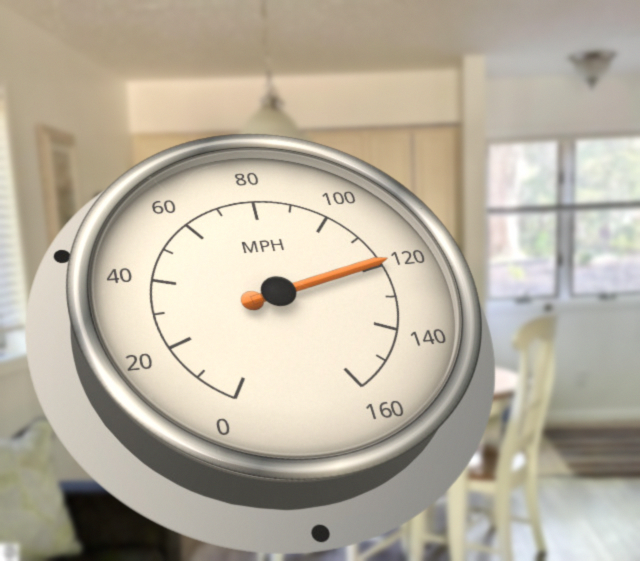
120 mph
